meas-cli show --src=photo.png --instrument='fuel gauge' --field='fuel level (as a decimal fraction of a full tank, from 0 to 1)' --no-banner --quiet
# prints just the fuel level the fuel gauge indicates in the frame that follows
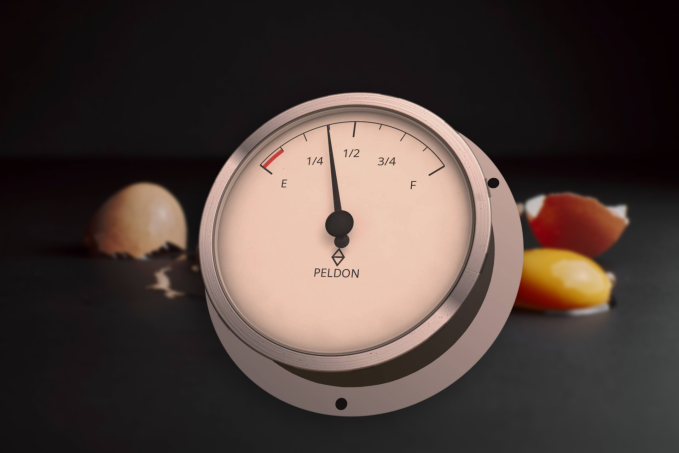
0.375
